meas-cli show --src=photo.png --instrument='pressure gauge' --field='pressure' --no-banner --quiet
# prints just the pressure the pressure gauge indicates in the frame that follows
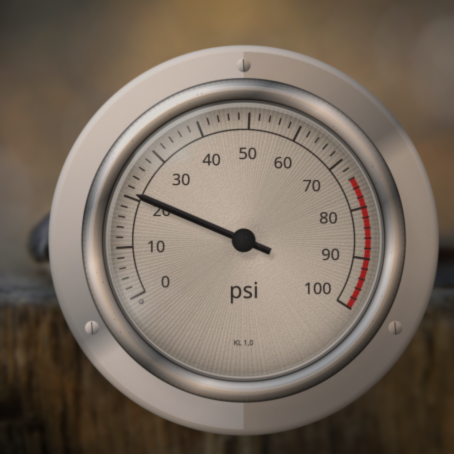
21 psi
